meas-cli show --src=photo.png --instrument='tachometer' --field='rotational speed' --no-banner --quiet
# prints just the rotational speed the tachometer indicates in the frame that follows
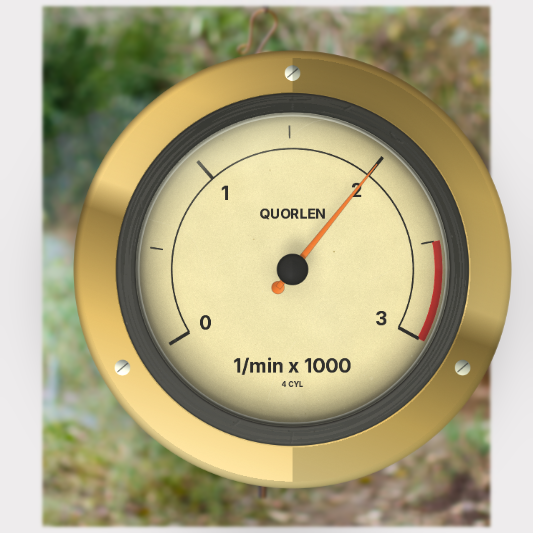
2000 rpm
